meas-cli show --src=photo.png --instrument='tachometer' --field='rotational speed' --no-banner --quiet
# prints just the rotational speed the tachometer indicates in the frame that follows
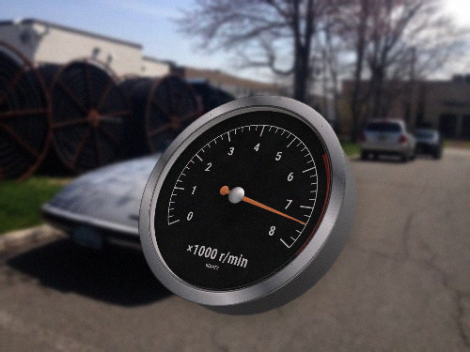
7400 rpm
